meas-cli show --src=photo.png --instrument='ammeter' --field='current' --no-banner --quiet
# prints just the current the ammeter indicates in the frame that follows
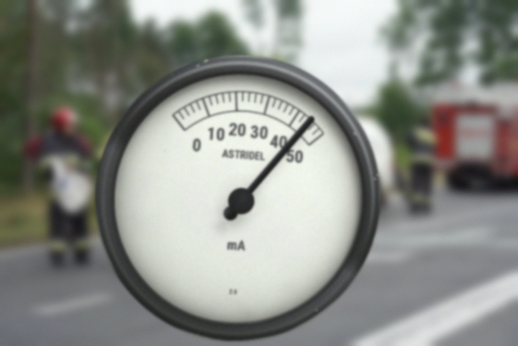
44 mA
